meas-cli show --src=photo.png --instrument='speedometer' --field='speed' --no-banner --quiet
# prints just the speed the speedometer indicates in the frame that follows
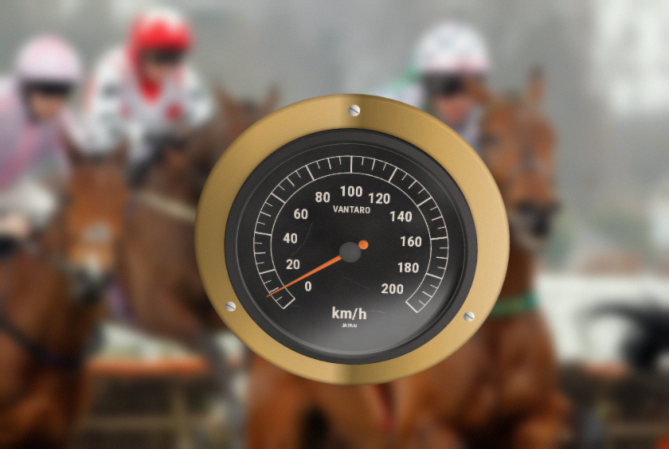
10 km/h
